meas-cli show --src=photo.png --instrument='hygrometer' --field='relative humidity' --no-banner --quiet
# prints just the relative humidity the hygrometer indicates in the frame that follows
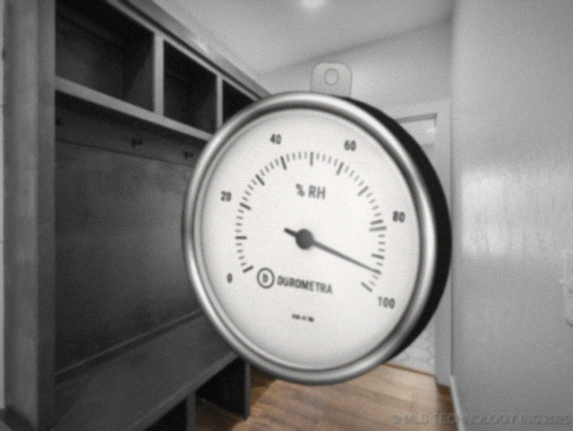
94 %
